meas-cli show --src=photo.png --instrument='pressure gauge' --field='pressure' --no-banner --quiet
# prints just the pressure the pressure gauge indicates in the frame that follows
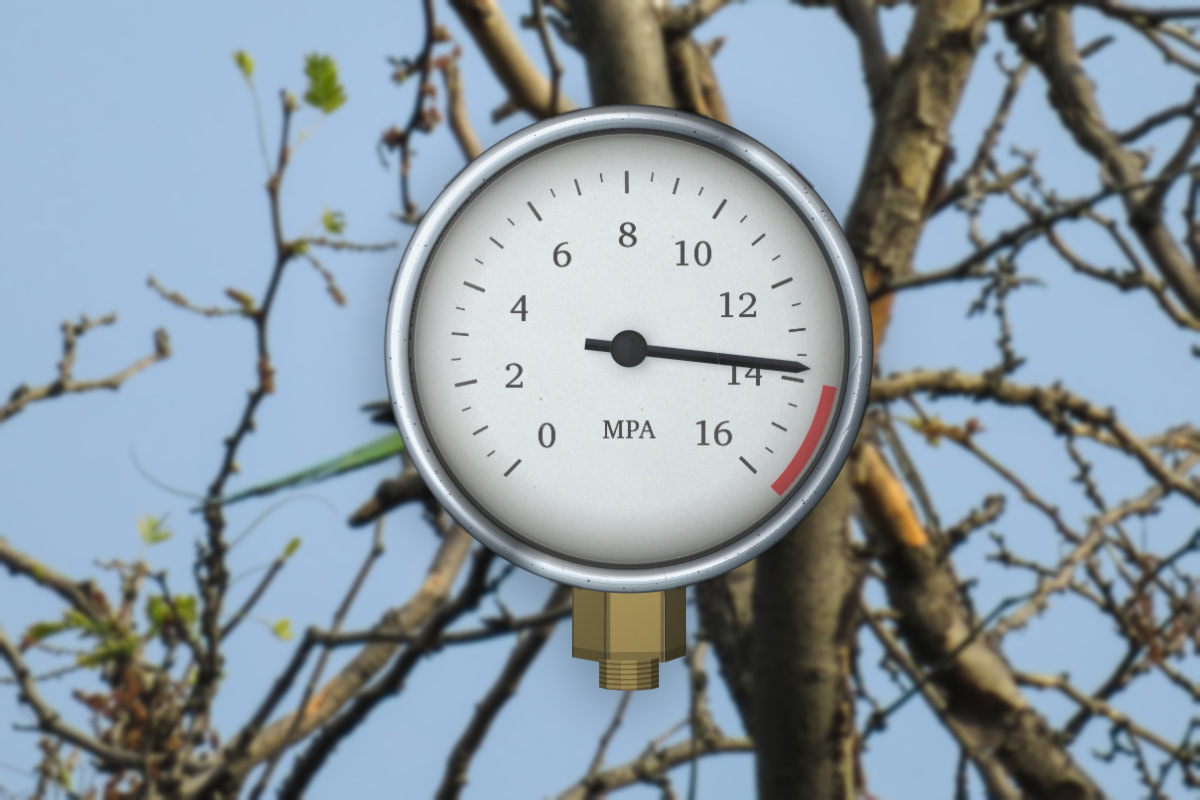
13.75 MPa
